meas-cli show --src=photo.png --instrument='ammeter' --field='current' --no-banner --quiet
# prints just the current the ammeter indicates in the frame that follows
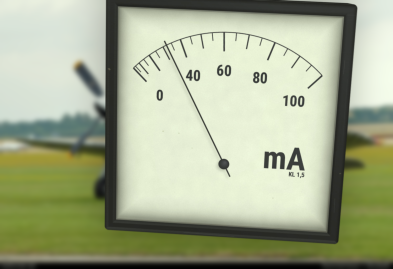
32.5 mA
